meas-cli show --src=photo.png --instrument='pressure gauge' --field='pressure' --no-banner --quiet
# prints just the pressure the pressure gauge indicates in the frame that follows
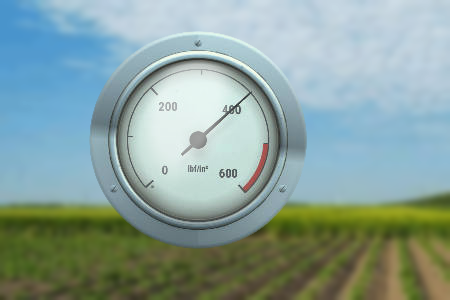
400 psi
